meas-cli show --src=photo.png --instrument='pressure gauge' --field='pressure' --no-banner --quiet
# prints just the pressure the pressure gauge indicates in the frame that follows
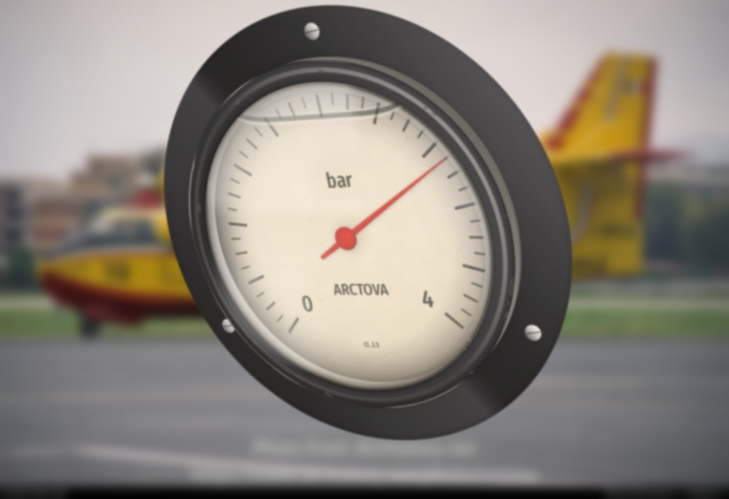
2.9 bar
